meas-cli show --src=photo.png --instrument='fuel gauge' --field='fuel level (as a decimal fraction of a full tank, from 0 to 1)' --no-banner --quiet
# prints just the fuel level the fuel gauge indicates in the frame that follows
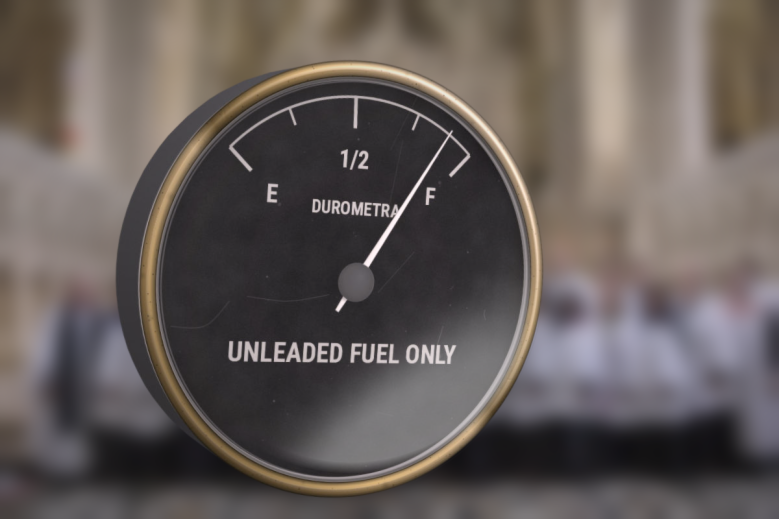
0.875
